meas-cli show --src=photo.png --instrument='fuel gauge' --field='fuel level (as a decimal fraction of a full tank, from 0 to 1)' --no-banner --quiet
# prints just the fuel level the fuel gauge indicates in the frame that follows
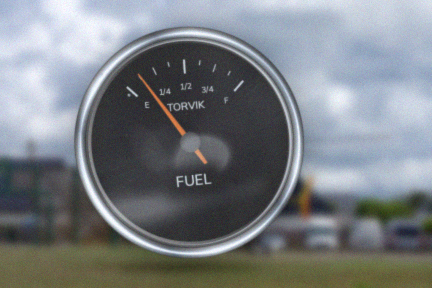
0.125
